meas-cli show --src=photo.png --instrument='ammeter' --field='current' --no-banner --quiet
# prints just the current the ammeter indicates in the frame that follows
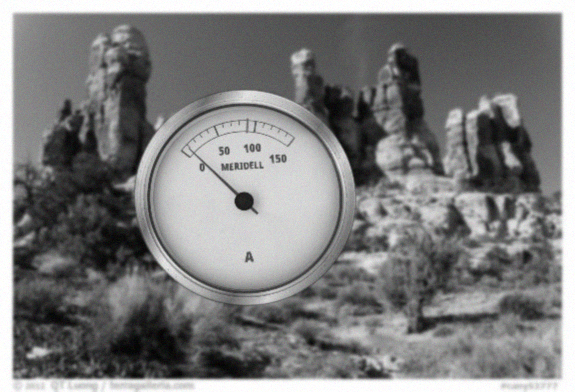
10 A
